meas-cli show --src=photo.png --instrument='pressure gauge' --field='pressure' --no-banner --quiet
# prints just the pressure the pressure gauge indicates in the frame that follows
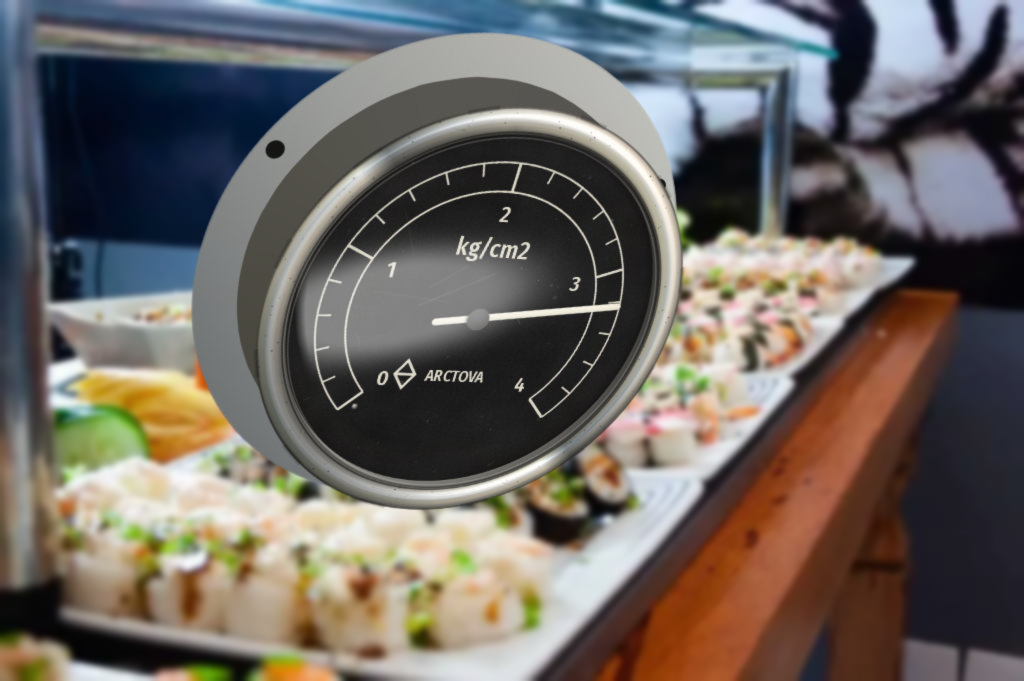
3.2 kg/cm²
